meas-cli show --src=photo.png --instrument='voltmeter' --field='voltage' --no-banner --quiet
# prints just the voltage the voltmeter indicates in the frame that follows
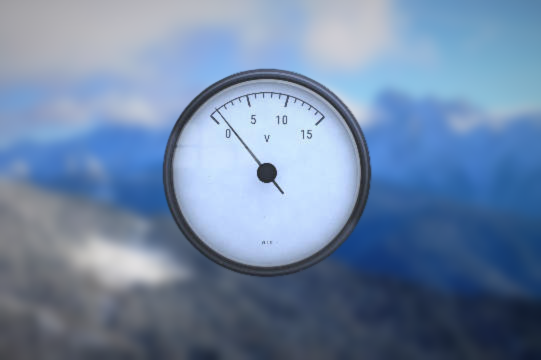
1 V
